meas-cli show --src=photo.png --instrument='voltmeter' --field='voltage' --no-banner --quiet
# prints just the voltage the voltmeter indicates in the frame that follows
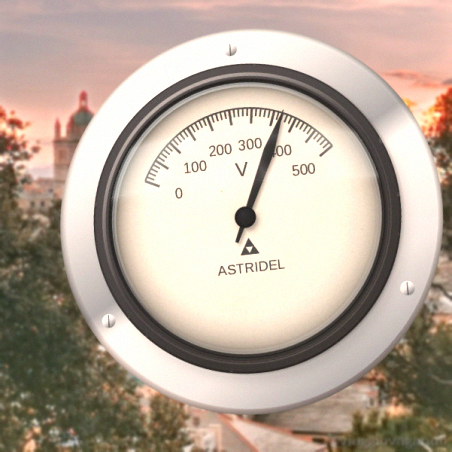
370 V
